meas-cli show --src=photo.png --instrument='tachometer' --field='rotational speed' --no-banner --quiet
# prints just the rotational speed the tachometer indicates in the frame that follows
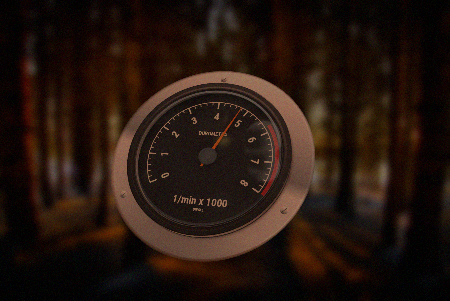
4800 rpm
